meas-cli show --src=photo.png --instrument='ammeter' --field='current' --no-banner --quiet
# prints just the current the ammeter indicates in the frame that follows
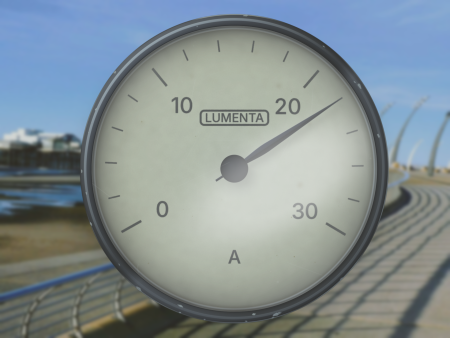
22 A
